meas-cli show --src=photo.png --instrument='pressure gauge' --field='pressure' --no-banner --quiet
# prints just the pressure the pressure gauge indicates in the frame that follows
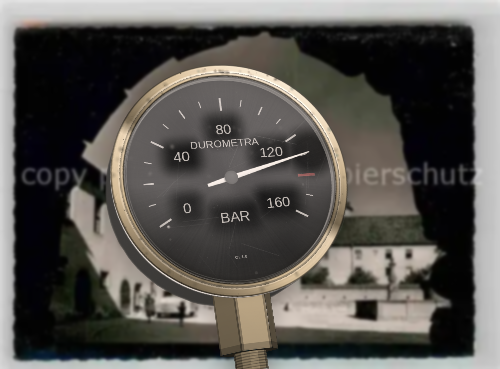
130 bar
